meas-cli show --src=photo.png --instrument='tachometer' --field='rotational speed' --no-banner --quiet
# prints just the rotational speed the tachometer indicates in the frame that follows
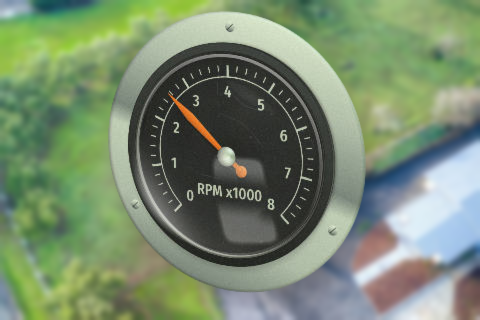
2600 rpm
